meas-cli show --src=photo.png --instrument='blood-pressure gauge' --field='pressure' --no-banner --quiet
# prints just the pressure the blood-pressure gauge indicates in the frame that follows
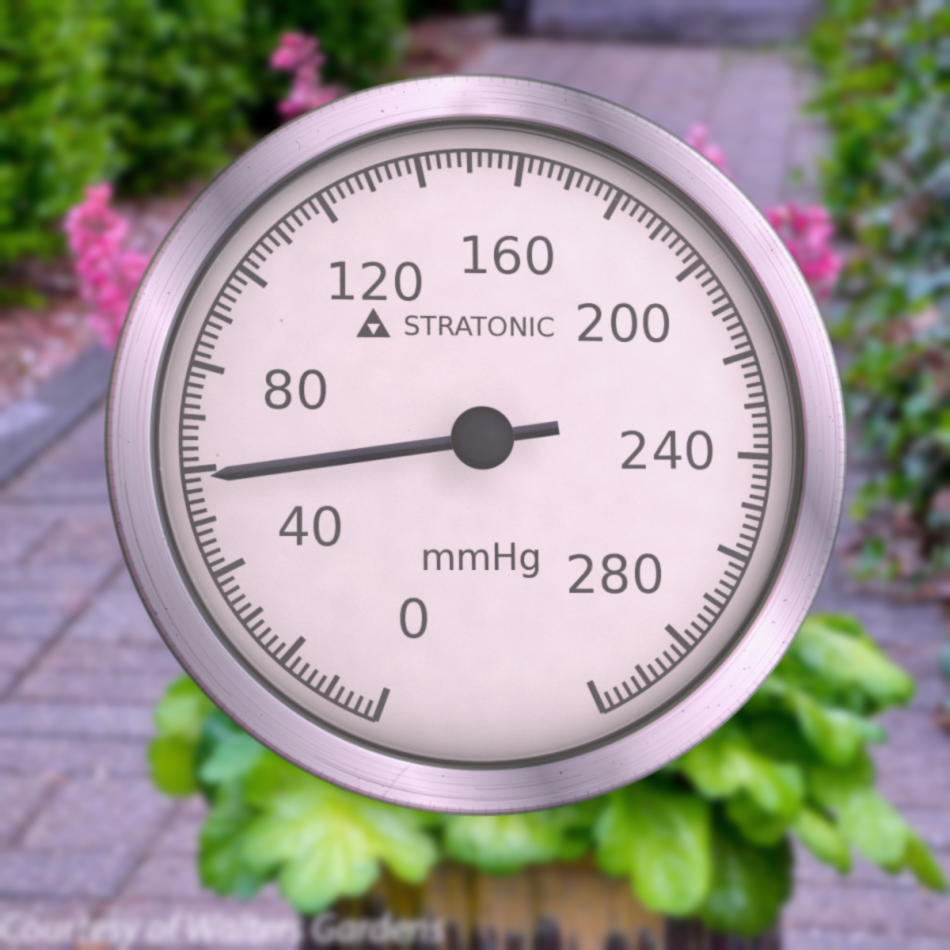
58 mmHg
